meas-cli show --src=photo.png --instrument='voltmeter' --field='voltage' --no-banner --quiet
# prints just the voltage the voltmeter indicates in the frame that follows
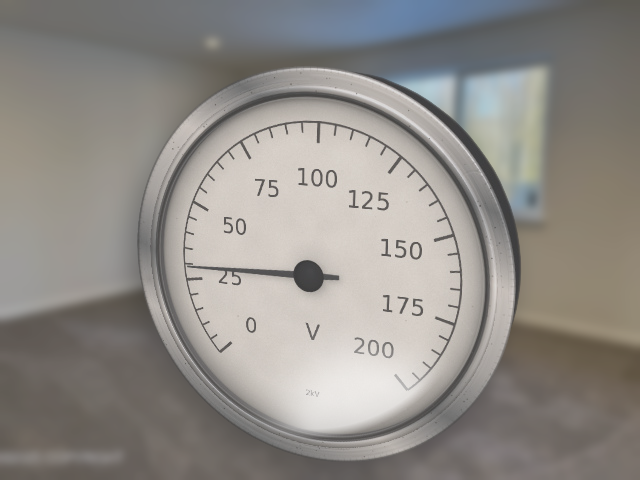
30 V
